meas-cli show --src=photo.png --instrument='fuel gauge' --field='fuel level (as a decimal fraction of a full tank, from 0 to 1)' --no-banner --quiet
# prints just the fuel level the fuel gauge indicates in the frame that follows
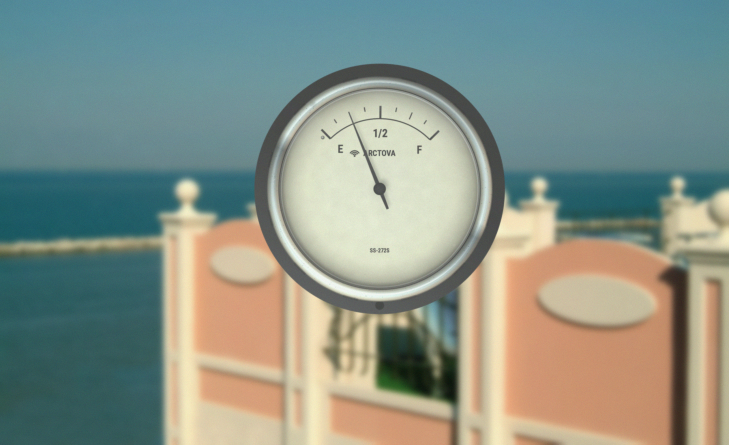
0.25
